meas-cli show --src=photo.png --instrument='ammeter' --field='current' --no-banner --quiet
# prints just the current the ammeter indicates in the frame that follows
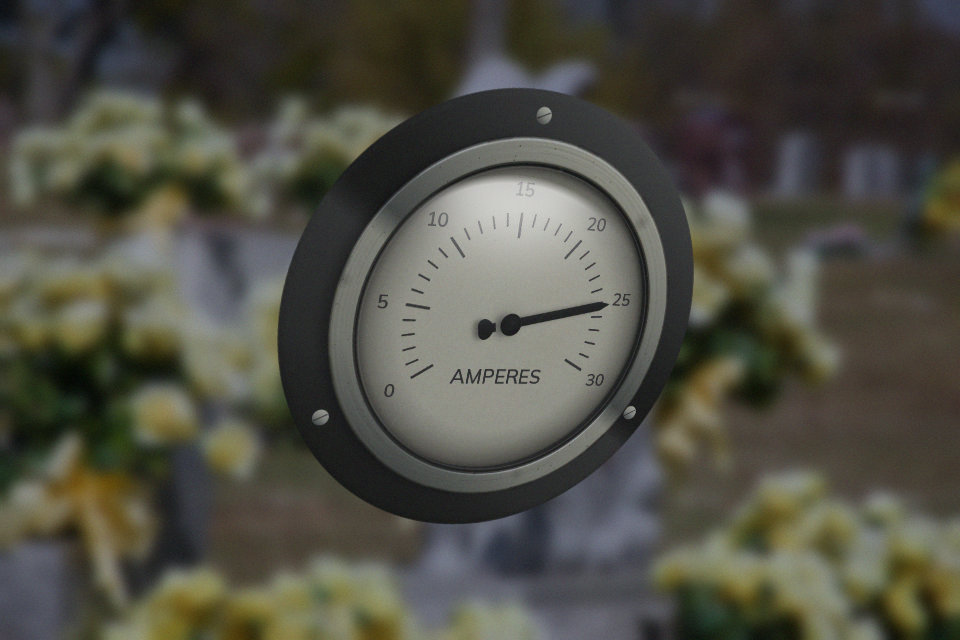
25 A
